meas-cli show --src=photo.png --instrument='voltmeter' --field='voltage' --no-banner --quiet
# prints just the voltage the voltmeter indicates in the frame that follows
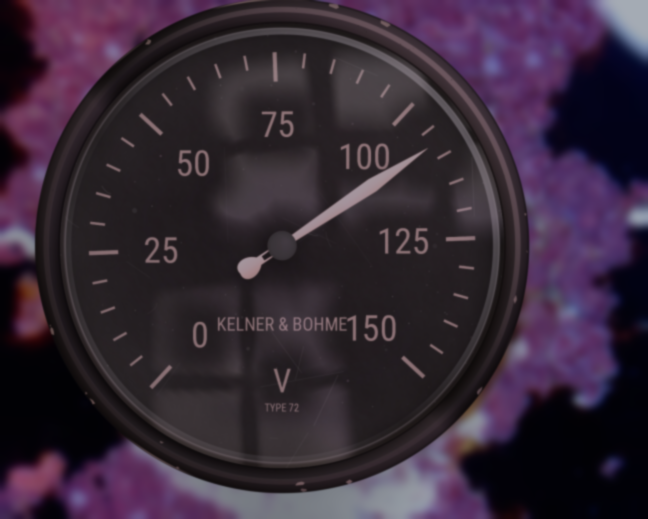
107.5 V
